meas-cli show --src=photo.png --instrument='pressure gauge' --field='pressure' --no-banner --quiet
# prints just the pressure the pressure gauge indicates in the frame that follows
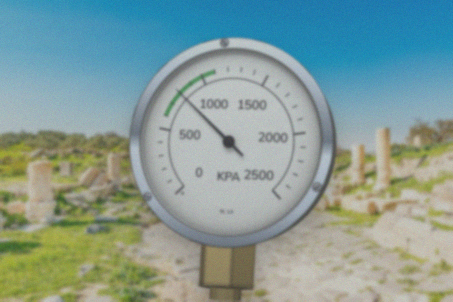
800 kPa
